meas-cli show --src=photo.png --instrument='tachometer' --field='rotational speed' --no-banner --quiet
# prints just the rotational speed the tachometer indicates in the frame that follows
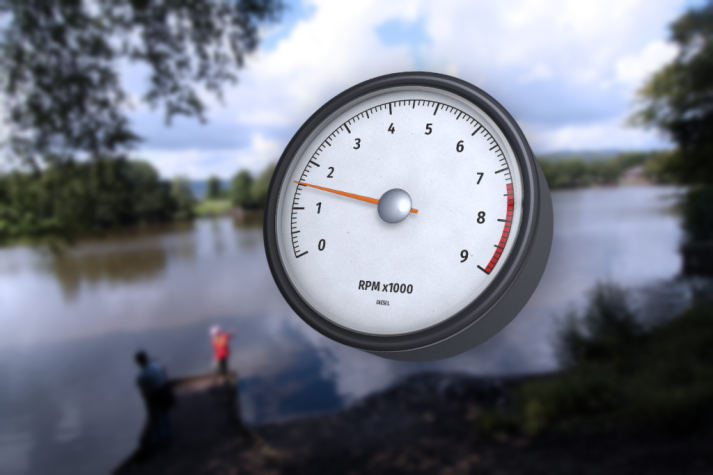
1500 rpm
